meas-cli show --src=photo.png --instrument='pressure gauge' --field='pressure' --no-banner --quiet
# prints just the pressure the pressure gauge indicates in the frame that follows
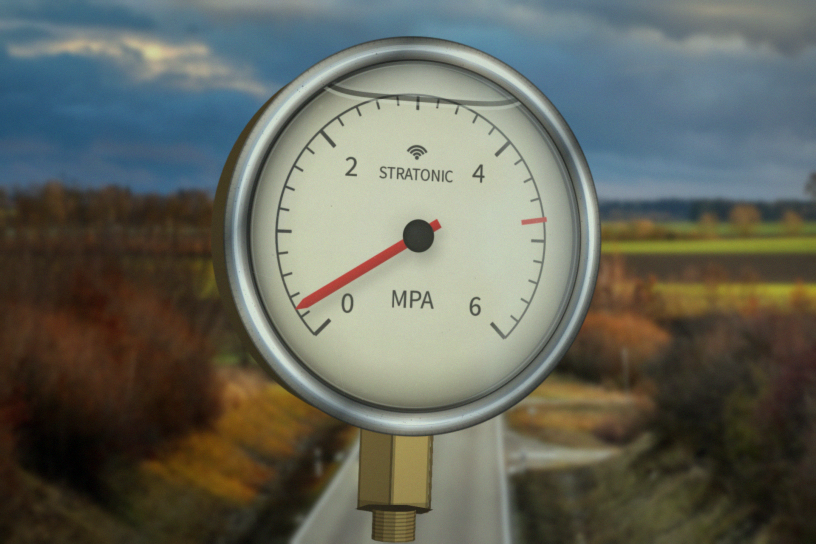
0.3 MPa
